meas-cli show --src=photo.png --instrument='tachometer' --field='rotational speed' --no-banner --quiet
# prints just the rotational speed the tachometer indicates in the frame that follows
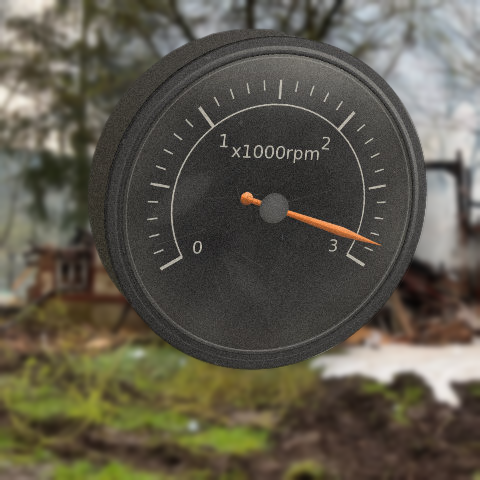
2850 rpm
